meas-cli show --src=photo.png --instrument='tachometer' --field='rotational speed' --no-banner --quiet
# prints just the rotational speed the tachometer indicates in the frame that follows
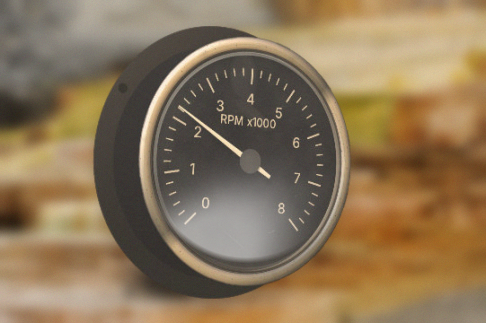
2200 rpm
